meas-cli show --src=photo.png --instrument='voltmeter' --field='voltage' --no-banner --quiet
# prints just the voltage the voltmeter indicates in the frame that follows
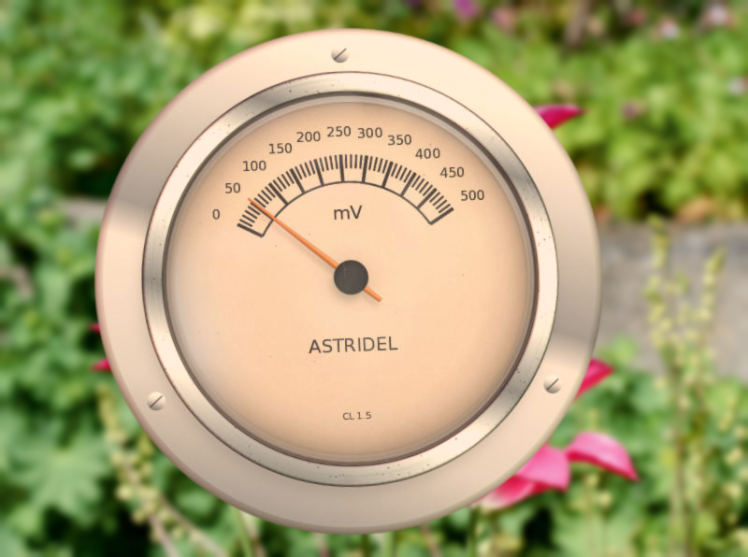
50 mV
